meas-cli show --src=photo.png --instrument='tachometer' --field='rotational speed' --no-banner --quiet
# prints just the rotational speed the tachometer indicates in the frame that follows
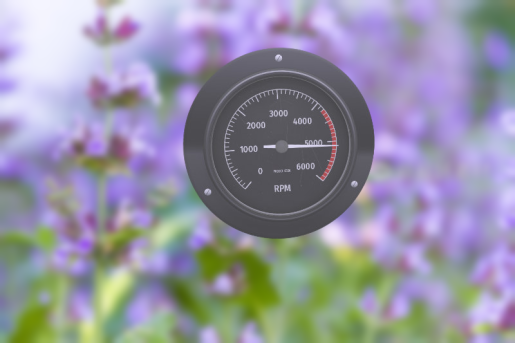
5100 rpm
